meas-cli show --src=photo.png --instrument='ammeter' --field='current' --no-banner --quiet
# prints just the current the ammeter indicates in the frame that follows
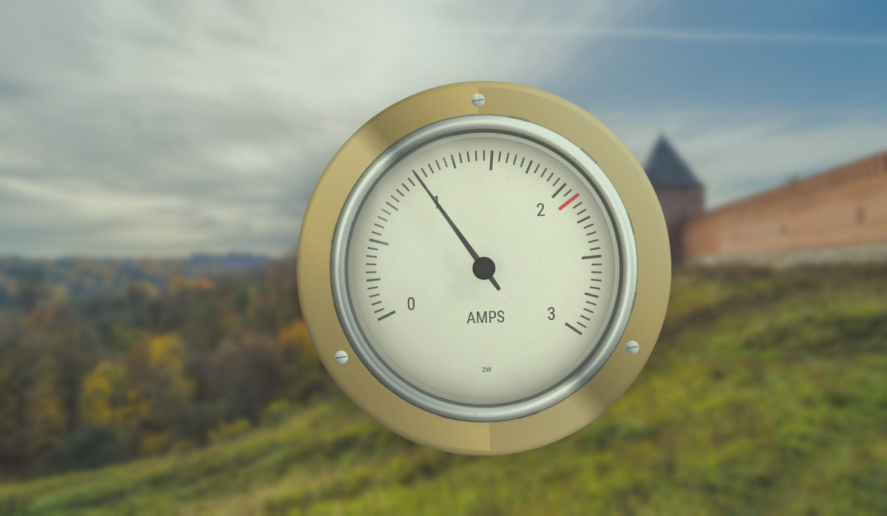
1 A
